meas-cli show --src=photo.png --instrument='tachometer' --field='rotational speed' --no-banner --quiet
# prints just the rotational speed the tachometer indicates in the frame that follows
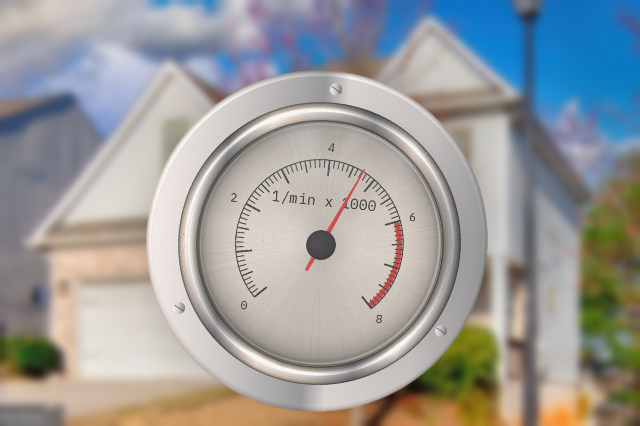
4700 rpm
